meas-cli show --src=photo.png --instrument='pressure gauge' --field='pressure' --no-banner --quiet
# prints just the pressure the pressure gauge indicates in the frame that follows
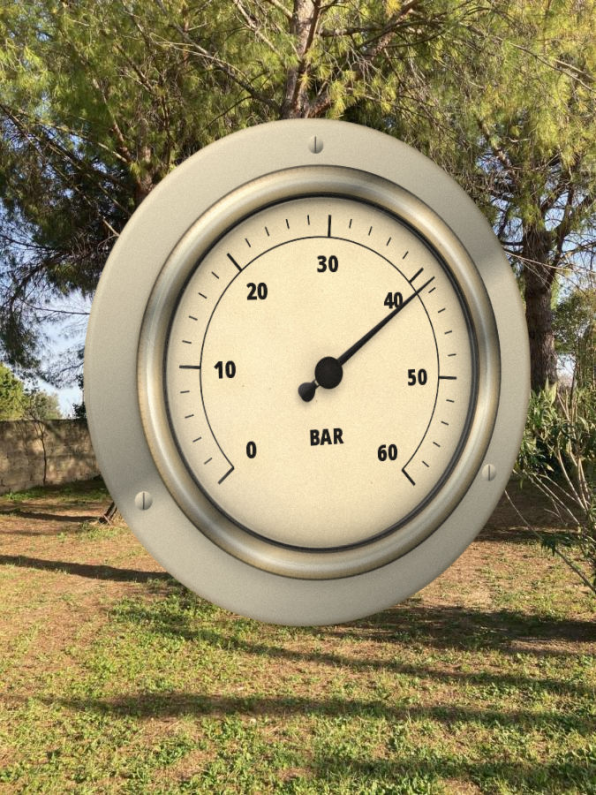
41 bar
